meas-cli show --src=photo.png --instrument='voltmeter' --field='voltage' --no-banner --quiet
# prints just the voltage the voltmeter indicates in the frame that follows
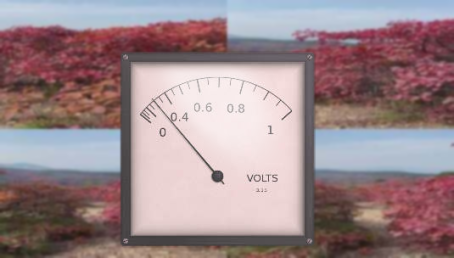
0.3 V
